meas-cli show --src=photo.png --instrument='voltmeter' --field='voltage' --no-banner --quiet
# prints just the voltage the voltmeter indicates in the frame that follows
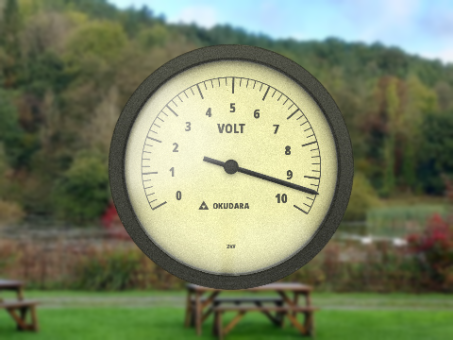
9.4 V
